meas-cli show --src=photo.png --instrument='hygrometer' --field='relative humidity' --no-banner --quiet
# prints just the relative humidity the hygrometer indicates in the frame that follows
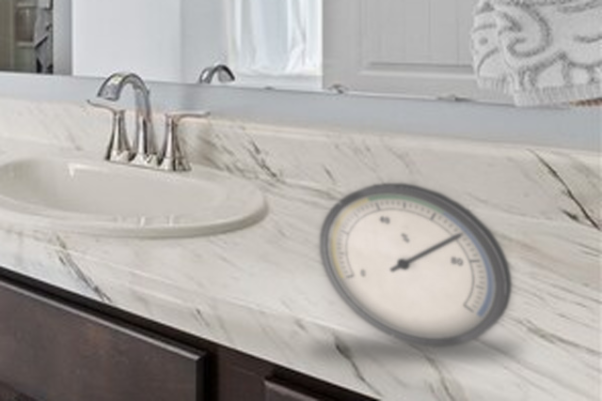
70 %
